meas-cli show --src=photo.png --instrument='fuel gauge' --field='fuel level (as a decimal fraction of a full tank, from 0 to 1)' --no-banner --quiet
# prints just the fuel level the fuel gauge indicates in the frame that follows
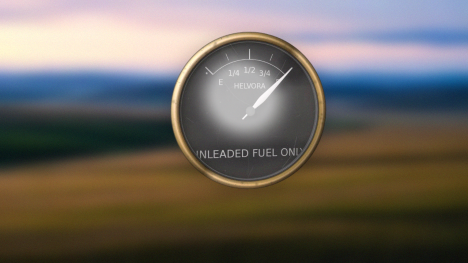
1
